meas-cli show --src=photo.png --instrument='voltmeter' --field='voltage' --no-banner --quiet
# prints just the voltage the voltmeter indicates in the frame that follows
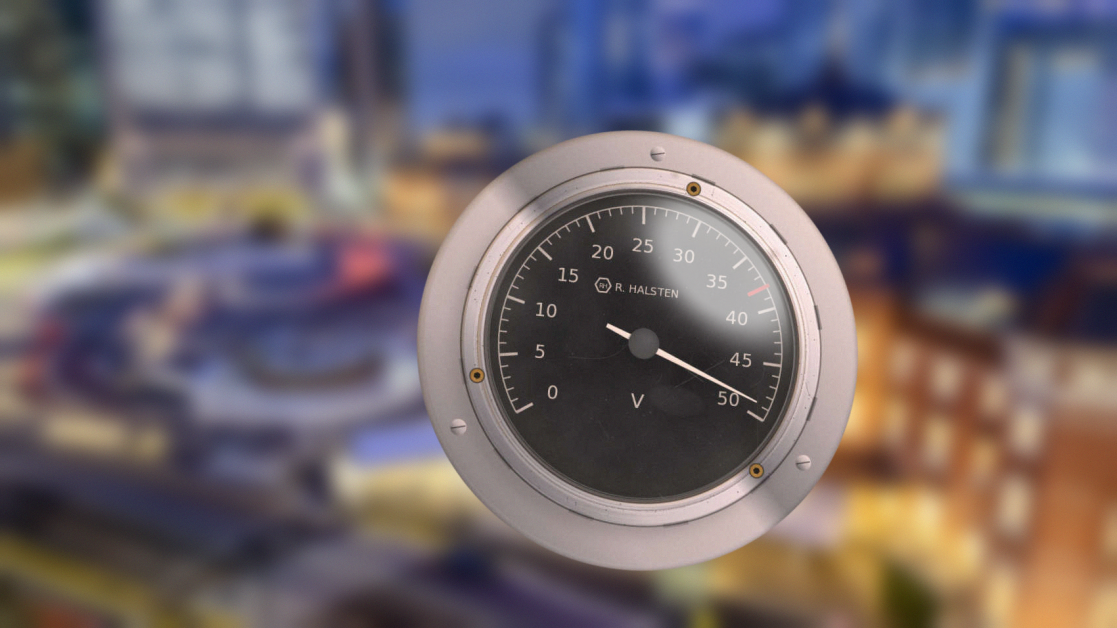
49 V
